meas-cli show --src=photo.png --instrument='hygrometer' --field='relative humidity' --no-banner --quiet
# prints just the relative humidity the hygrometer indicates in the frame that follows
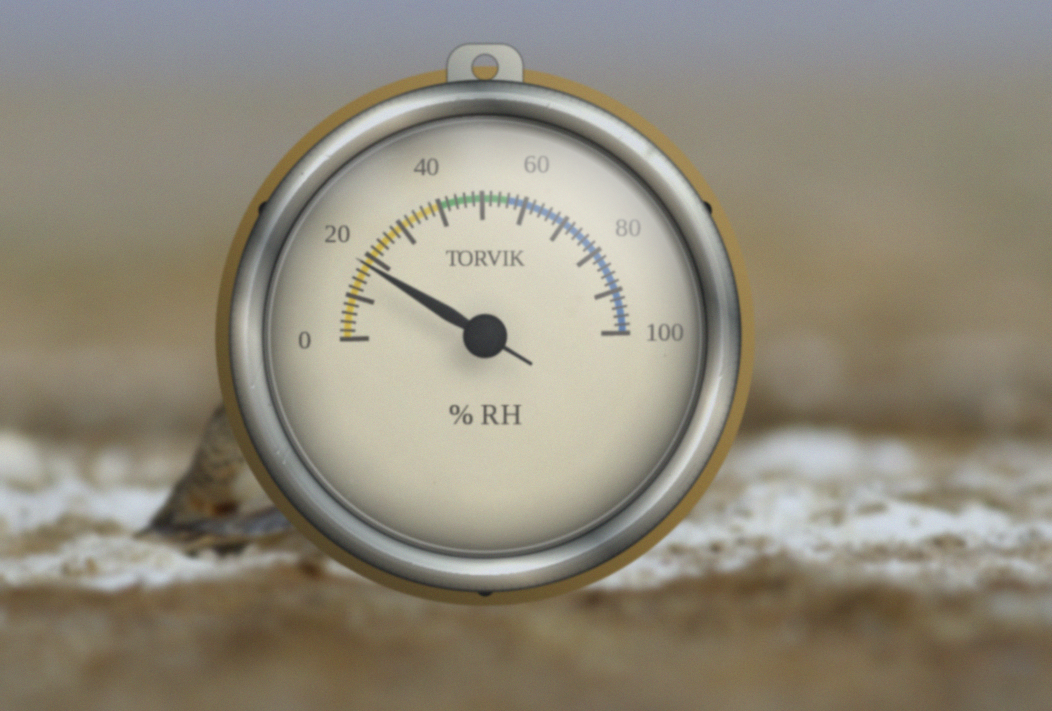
18 %
